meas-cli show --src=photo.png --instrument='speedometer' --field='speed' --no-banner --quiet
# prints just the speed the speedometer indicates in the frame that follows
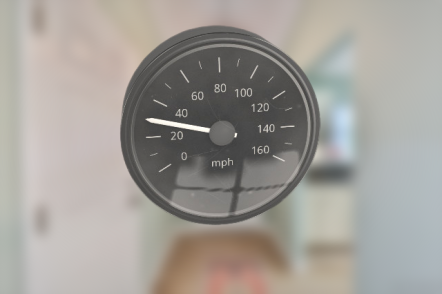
30 mph
